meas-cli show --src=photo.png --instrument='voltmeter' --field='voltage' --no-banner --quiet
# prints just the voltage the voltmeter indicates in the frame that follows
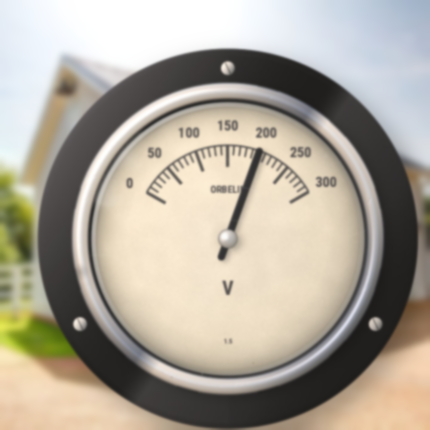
200 V
